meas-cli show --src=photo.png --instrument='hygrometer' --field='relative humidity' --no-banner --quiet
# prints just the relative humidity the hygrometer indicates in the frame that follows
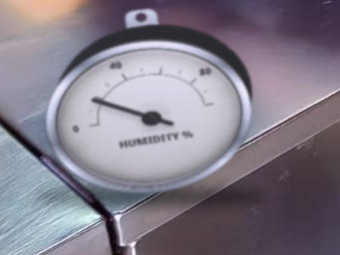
20 %
